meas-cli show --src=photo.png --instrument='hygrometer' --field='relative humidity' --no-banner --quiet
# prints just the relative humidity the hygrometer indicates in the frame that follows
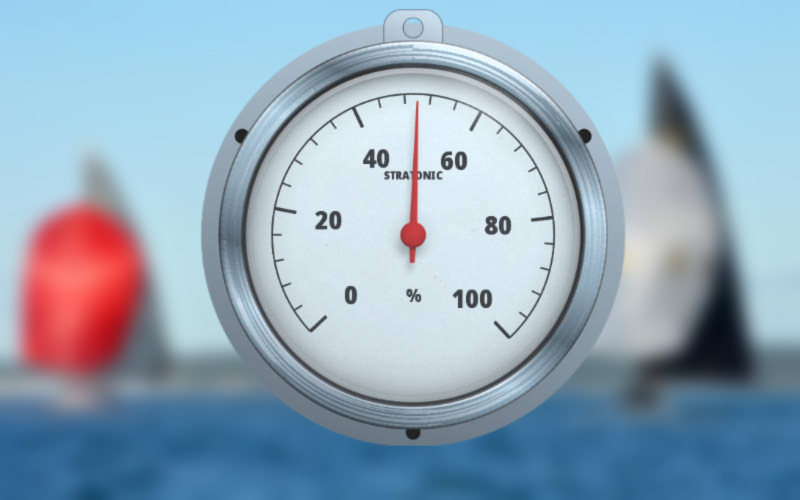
50 %
